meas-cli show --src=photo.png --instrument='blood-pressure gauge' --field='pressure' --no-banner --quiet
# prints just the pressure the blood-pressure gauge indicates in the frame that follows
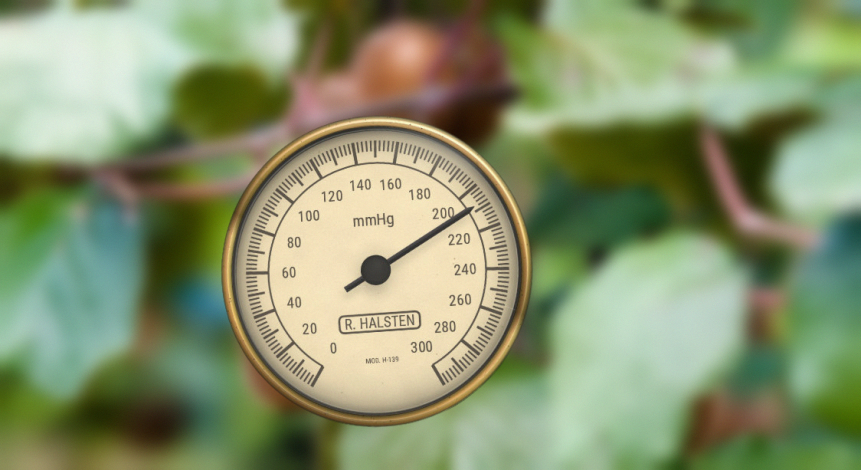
208 mmHg
